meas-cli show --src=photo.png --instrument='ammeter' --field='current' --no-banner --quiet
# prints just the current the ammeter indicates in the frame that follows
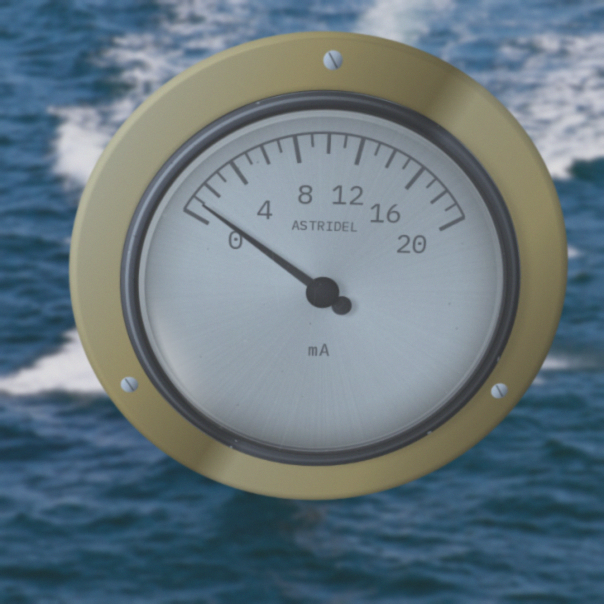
1 mA
